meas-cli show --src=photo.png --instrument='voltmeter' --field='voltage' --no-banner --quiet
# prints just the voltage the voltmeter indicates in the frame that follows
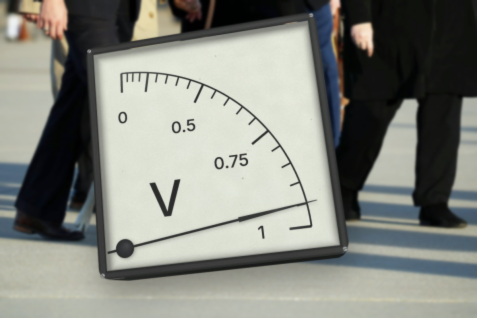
0.95 V
